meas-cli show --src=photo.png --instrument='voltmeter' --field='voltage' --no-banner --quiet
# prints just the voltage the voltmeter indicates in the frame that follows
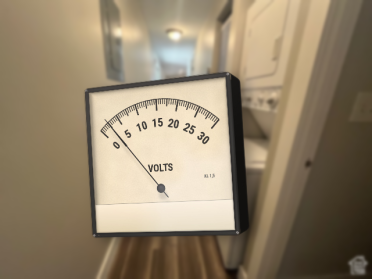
2.5 V
